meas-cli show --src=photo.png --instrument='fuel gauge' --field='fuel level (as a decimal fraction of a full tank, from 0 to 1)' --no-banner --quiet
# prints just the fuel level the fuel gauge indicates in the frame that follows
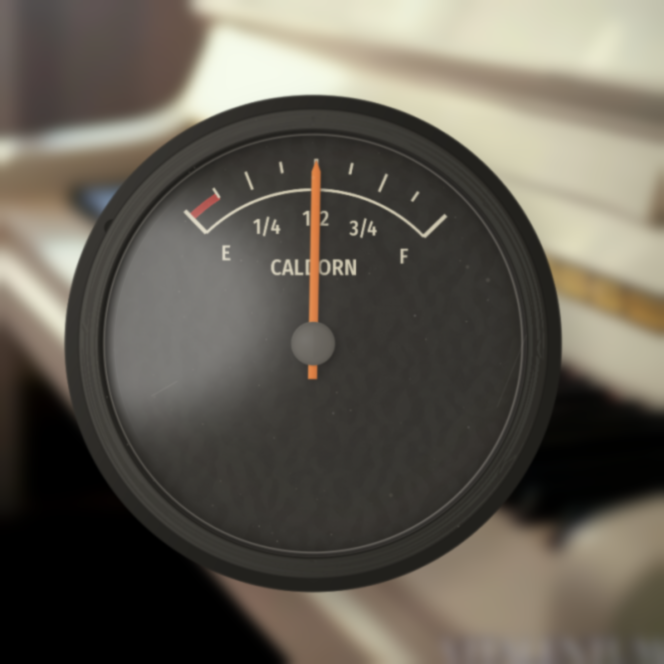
0.5
